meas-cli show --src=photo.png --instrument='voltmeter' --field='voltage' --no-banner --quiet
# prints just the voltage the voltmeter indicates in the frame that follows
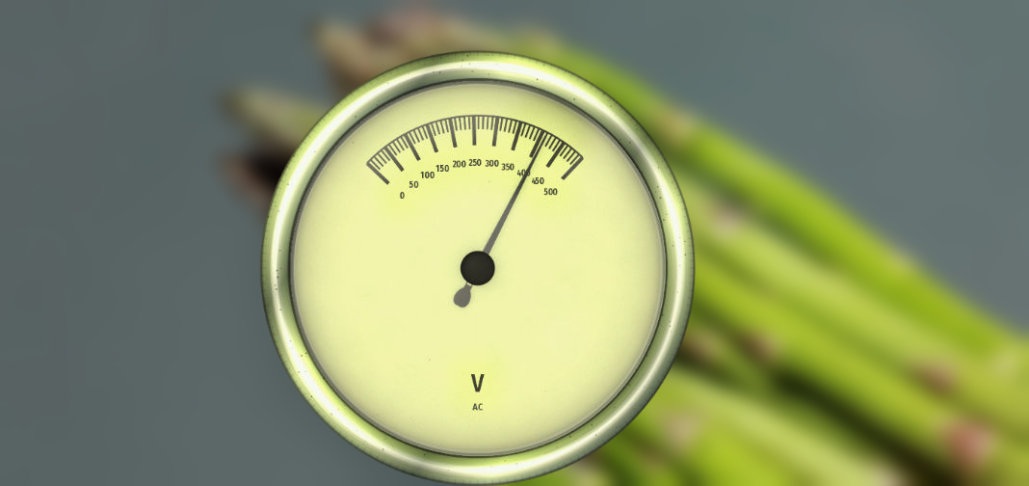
410 V
